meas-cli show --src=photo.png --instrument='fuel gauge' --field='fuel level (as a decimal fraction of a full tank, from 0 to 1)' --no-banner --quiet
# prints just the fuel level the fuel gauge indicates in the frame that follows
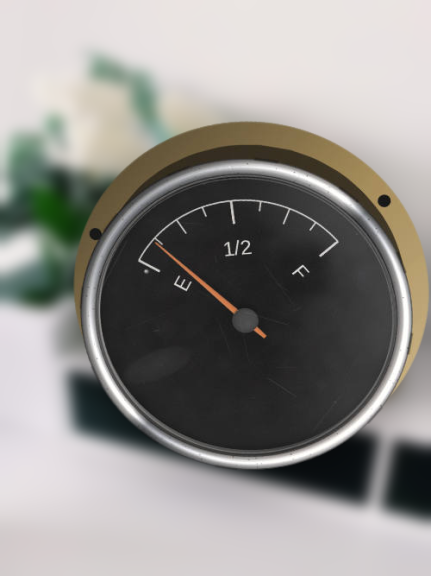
0.125
